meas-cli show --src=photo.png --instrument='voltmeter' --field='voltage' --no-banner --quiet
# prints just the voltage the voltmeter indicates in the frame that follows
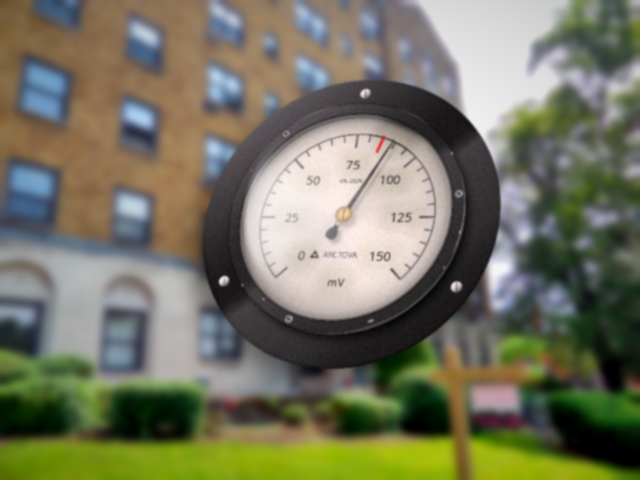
90 mV
